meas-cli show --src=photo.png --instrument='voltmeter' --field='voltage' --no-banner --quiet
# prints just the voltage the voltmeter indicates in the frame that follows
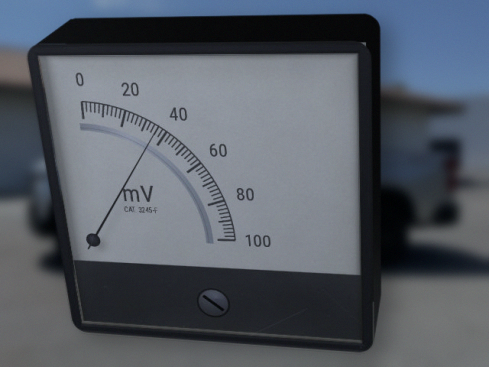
36 mV
